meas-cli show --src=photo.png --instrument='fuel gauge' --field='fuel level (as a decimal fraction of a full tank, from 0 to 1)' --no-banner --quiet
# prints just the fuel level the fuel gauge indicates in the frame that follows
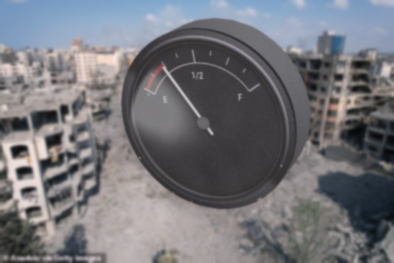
0.25
